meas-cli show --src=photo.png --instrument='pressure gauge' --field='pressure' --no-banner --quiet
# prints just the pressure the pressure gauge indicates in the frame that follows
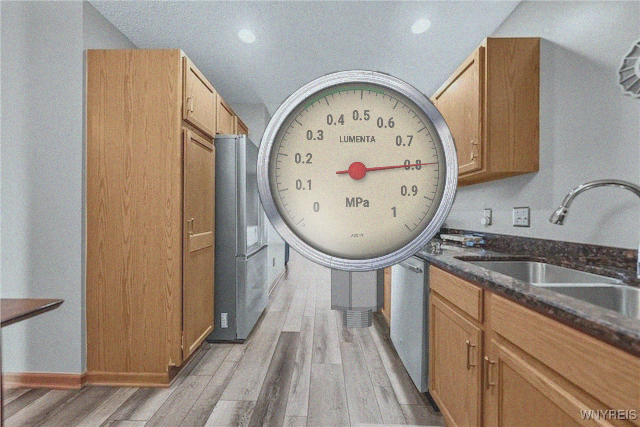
0.8 MPa
